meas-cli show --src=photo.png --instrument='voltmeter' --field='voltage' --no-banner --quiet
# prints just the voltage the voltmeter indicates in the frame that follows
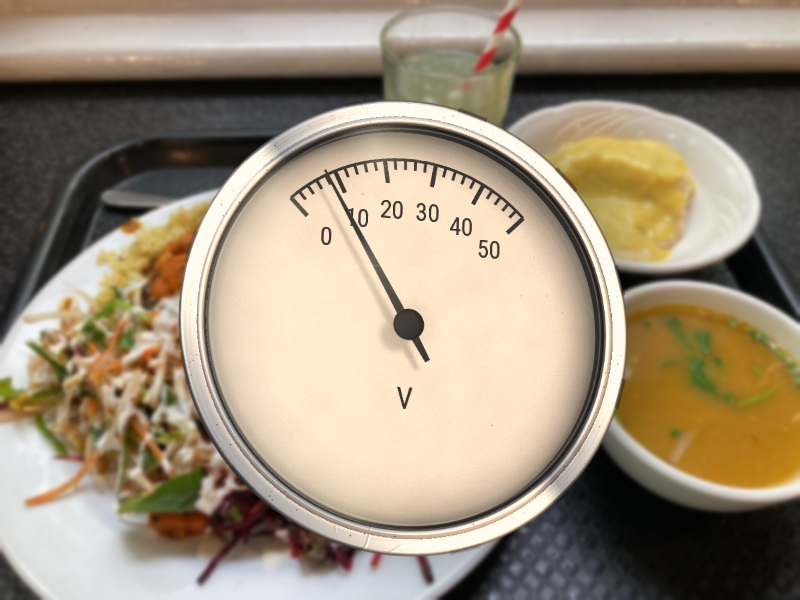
8 V
